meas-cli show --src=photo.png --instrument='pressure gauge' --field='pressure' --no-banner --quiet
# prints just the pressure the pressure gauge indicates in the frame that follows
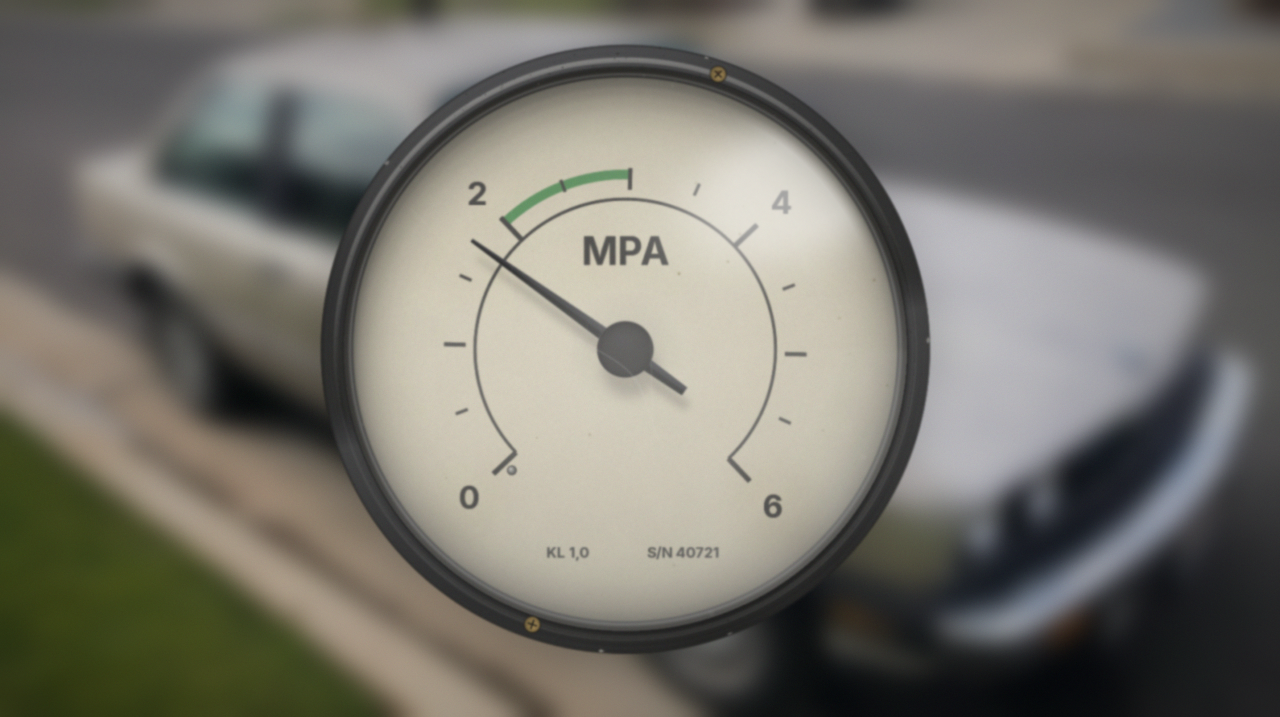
1.75 MPa
